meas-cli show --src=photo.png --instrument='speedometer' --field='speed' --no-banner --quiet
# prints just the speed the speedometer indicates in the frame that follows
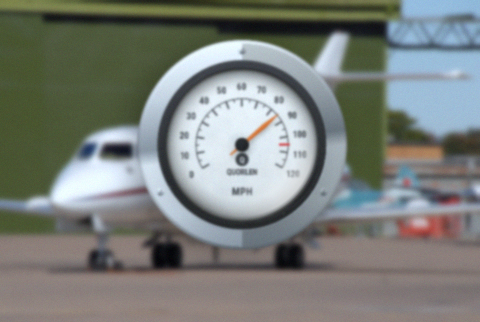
85 mph
